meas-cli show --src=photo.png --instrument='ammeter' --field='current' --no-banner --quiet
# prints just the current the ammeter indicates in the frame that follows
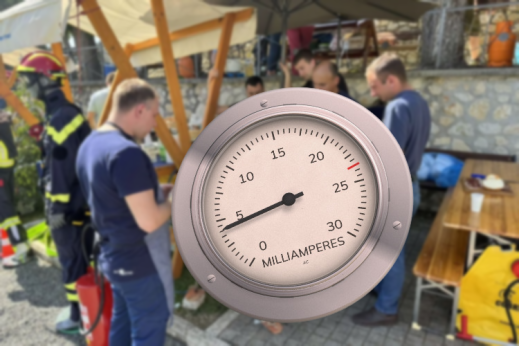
4 mA
